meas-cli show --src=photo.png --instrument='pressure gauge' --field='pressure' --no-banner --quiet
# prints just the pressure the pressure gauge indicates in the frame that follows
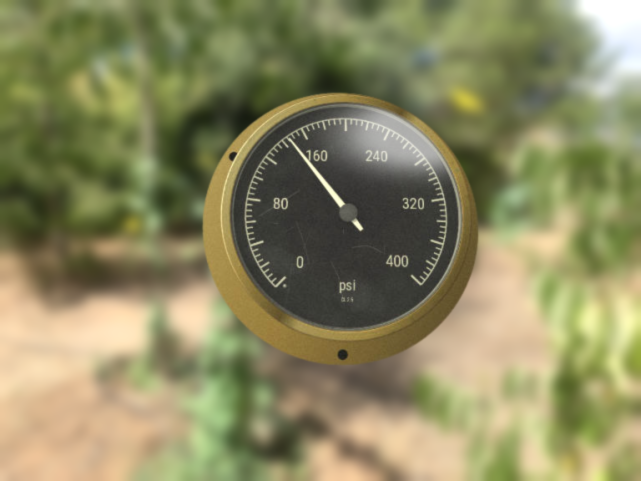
145 psi
